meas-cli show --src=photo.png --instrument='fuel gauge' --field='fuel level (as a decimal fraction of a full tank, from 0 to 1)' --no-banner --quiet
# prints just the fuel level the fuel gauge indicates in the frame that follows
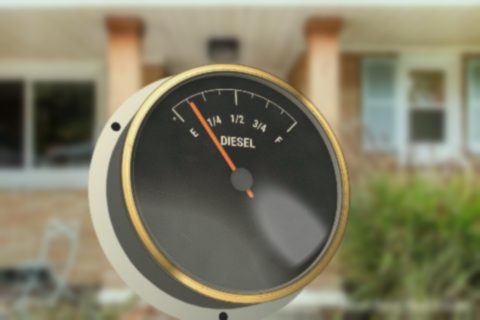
0.125
